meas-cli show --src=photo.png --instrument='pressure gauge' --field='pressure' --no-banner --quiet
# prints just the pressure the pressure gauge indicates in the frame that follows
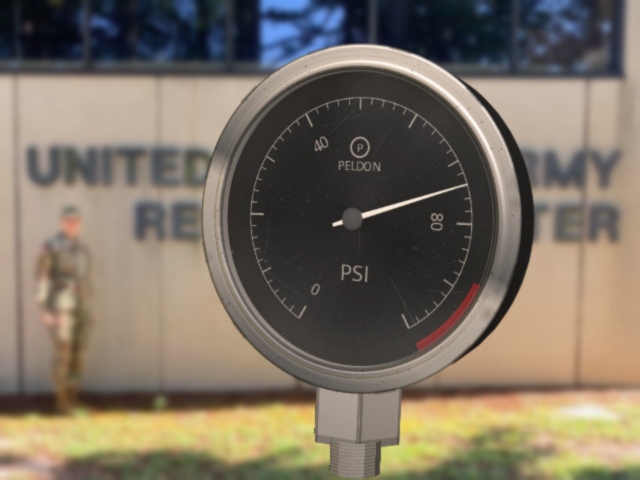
74 psi
